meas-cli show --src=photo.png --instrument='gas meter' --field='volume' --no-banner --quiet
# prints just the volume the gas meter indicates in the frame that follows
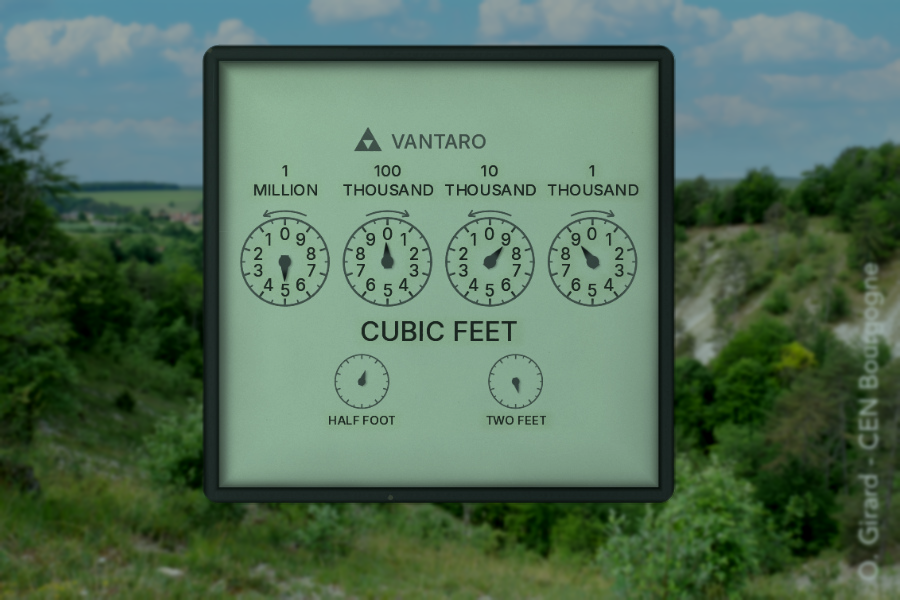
498900 ft³
